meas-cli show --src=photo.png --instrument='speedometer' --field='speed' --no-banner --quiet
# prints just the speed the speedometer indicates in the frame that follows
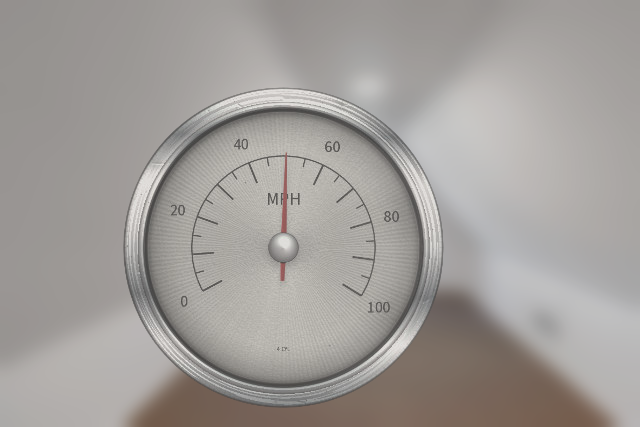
50 mph
